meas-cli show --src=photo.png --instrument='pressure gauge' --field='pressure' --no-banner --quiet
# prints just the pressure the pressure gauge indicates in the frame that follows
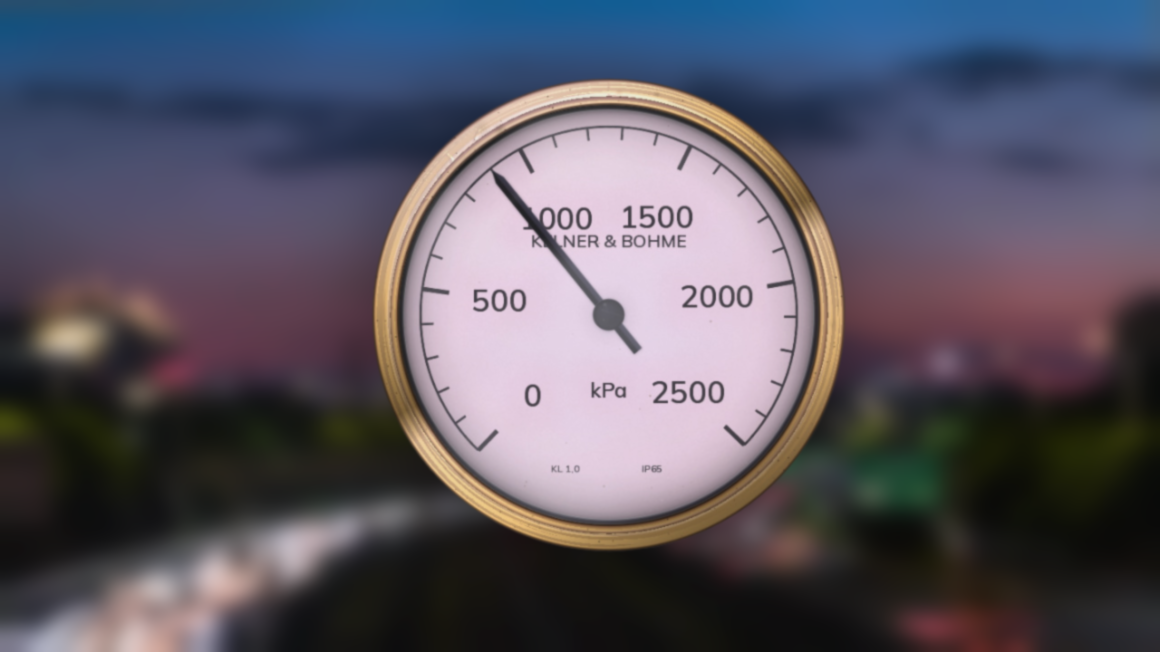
900 kPa
